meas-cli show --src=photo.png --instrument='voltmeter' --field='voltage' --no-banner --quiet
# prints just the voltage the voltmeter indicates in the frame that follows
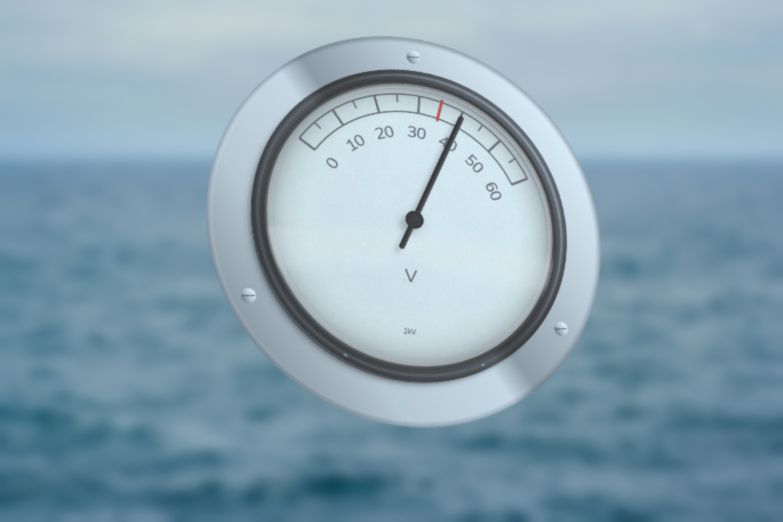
40 V
